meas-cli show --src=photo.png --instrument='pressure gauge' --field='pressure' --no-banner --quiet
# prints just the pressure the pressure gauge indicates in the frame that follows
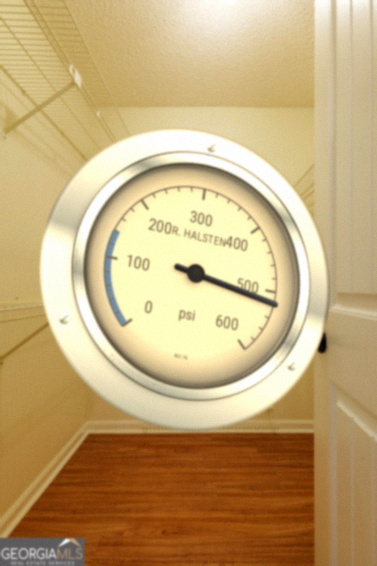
520 psi
